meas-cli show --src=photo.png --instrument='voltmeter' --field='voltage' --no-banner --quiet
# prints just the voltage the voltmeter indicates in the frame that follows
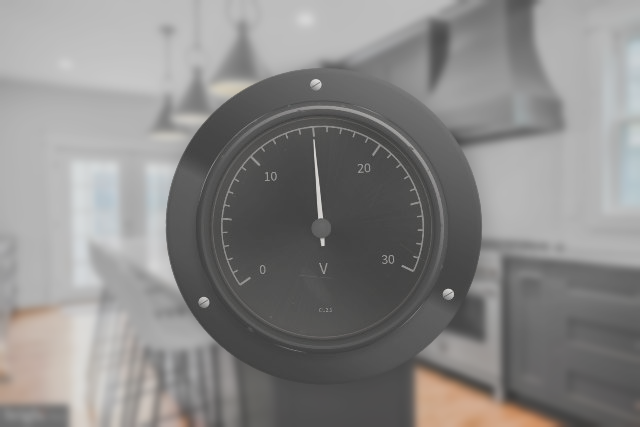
15 V
